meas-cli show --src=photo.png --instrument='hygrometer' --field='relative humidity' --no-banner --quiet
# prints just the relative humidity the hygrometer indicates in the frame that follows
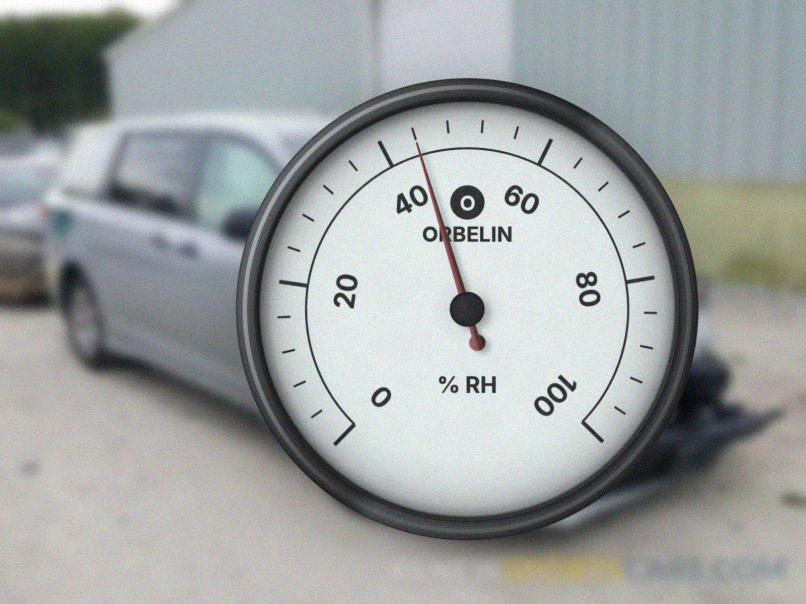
44 %
